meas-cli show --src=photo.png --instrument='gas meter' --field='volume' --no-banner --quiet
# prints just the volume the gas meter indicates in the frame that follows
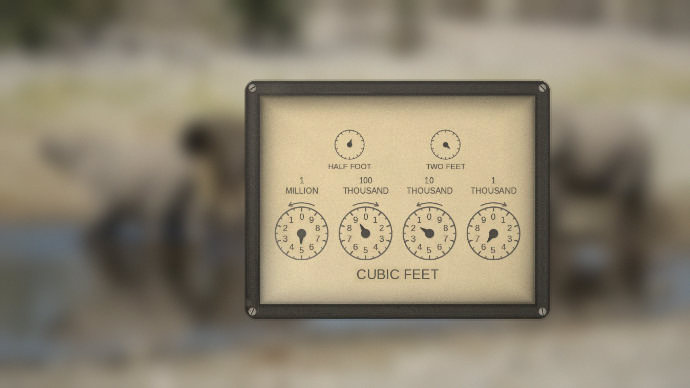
491600 ft³
